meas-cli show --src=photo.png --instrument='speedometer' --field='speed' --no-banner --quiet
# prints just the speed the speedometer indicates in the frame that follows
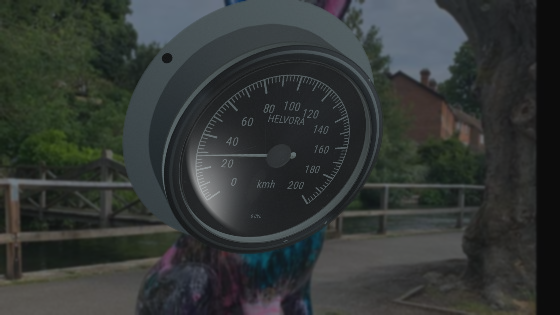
30 km/h
